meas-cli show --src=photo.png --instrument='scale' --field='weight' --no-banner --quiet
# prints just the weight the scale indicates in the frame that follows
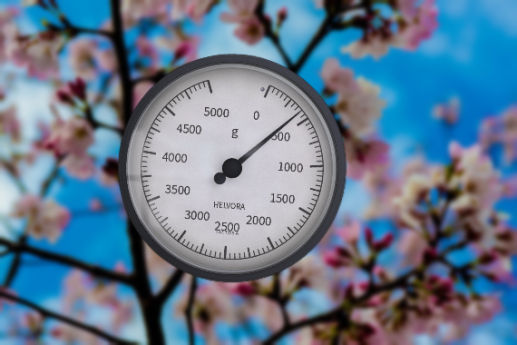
400 g
